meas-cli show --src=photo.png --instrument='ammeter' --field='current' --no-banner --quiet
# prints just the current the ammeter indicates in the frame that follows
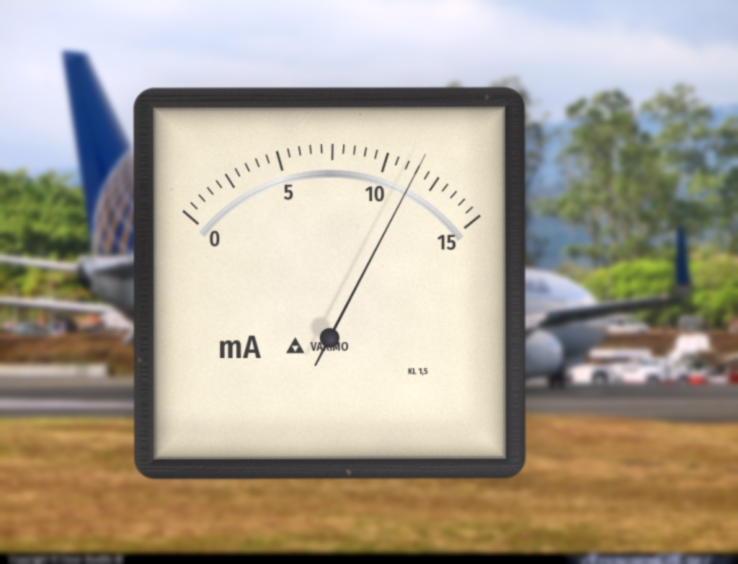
11.5 mA
